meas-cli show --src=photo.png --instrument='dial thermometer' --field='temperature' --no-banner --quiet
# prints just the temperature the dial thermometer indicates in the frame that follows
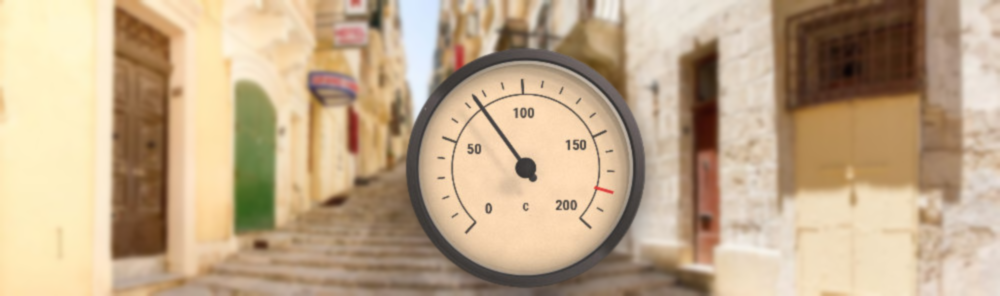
75 °C
